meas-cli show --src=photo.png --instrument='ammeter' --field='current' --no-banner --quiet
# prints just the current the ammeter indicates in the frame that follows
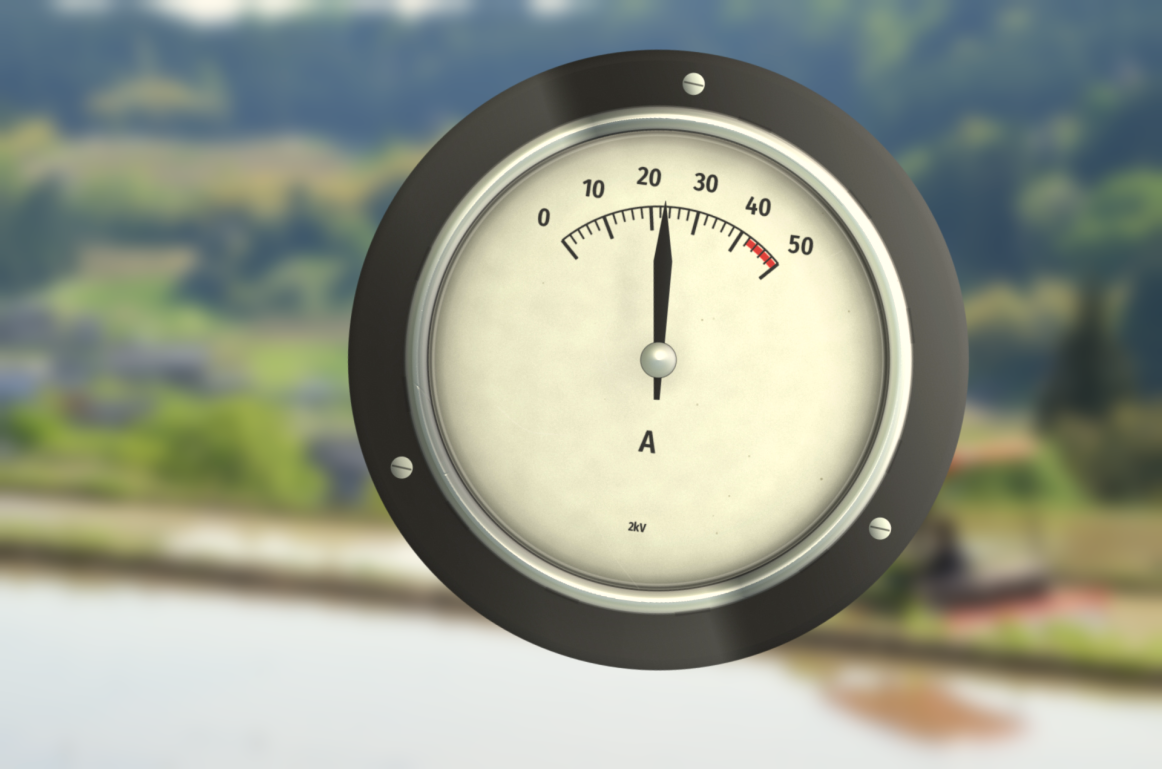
23 A
